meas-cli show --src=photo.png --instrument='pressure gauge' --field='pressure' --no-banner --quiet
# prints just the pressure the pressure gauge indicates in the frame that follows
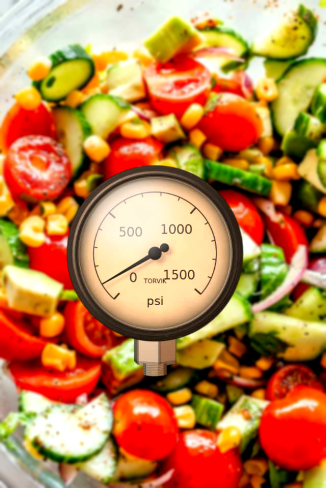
100 psi
